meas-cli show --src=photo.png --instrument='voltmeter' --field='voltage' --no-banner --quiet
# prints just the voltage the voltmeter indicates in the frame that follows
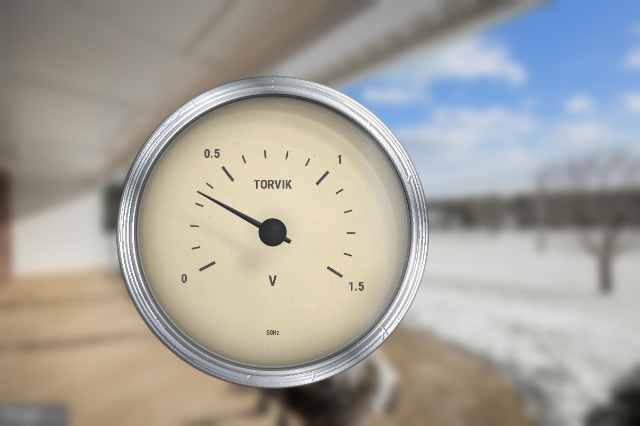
0.35 V
